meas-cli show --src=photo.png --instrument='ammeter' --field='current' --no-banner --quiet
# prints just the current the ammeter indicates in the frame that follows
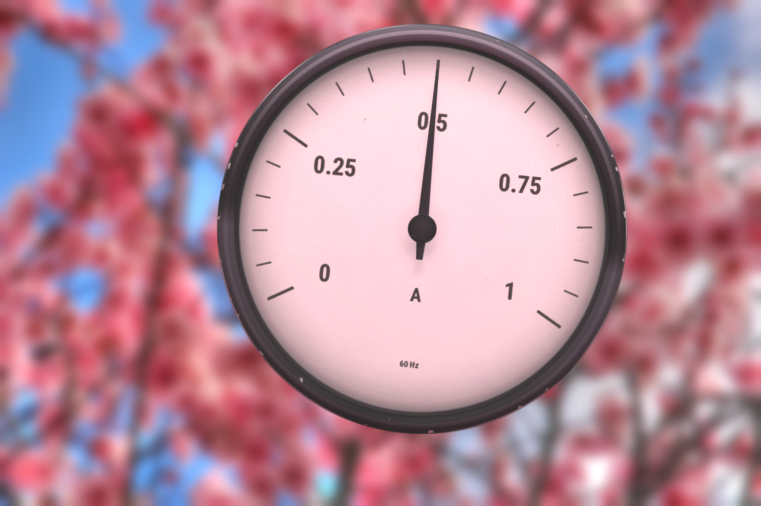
0.5 A
